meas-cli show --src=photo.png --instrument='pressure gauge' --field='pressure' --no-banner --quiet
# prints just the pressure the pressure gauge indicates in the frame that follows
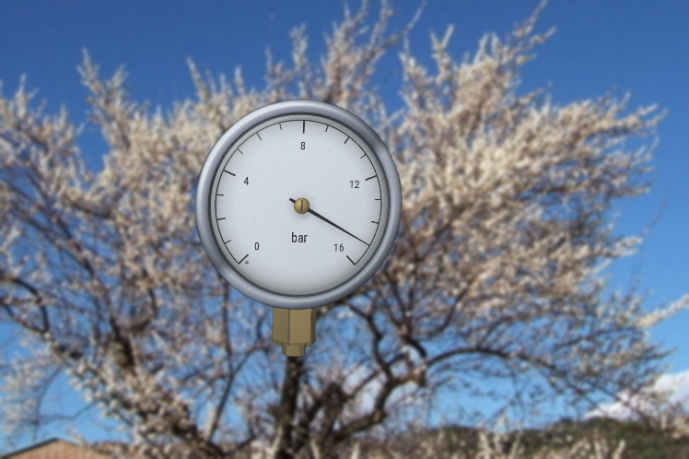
15 bar
